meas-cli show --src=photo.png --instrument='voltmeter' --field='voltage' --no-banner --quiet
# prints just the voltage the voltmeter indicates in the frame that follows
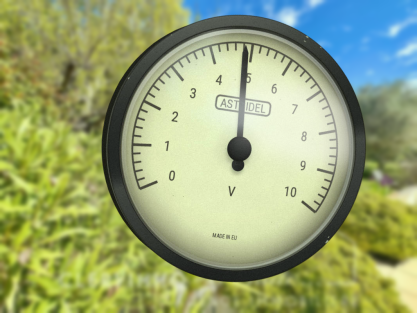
4.8 V
